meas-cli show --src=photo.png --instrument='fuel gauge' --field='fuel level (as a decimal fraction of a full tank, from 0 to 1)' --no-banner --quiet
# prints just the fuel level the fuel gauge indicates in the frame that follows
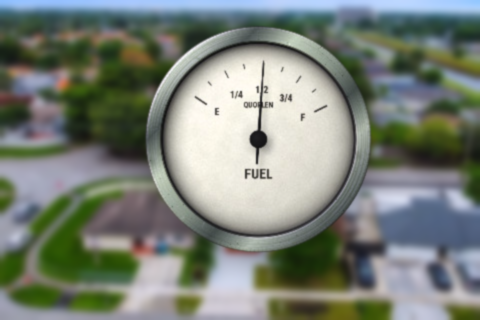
0.5
